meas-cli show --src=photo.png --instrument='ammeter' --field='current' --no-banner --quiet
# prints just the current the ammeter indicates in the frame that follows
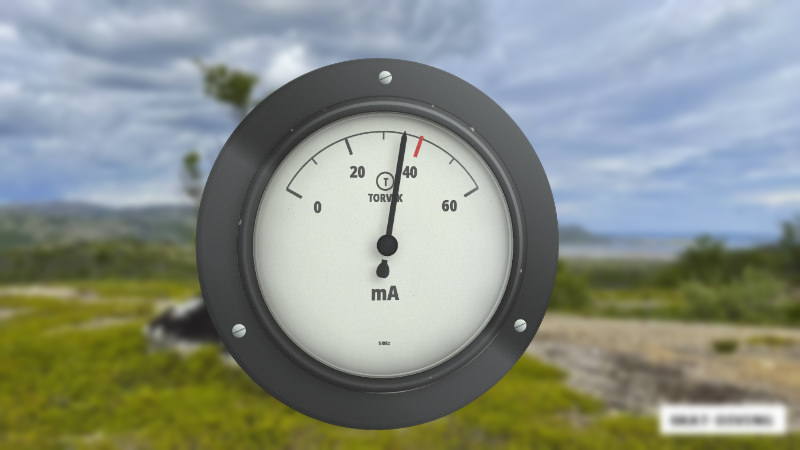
35 mA
